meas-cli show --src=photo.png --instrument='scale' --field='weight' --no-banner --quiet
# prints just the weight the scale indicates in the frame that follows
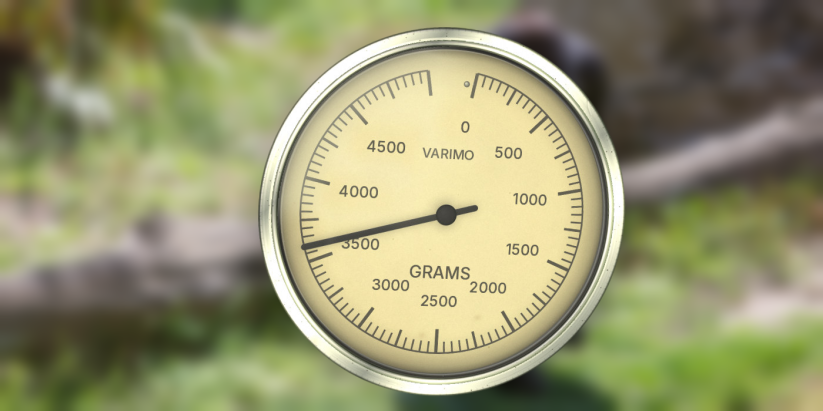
3600 g
